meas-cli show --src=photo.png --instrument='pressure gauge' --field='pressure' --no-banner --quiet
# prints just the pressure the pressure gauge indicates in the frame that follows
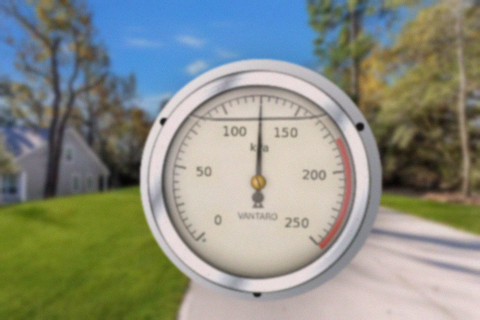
125 kPa
